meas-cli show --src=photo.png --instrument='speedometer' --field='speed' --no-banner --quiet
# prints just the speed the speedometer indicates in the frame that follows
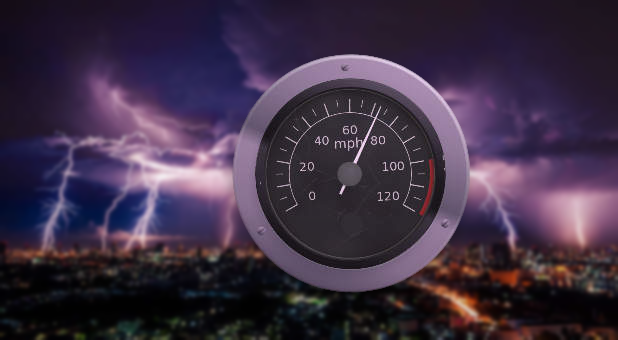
72.5 mph
